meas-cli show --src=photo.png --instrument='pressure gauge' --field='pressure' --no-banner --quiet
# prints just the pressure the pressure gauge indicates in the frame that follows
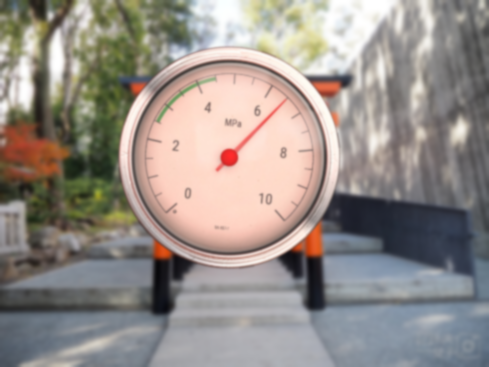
6.5 MPa
